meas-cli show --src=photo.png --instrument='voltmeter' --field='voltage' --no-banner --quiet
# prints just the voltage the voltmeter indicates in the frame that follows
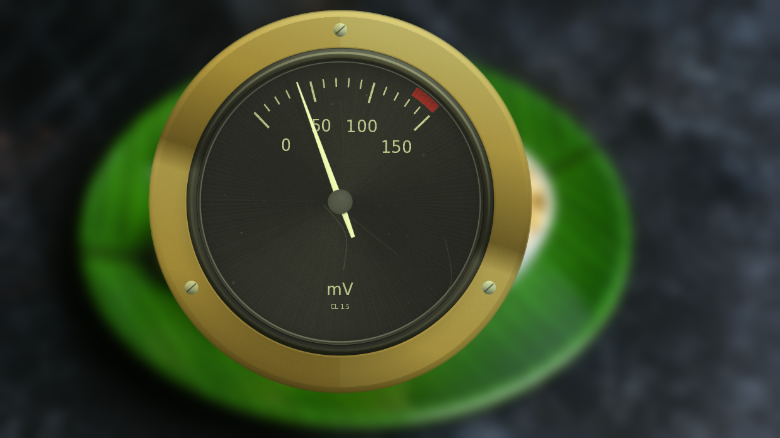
40 mV
